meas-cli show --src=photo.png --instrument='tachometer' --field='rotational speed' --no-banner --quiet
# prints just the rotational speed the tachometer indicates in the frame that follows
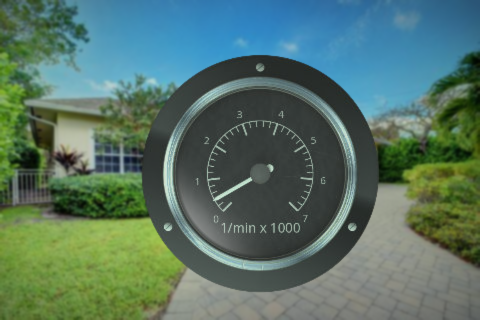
400 rpm
